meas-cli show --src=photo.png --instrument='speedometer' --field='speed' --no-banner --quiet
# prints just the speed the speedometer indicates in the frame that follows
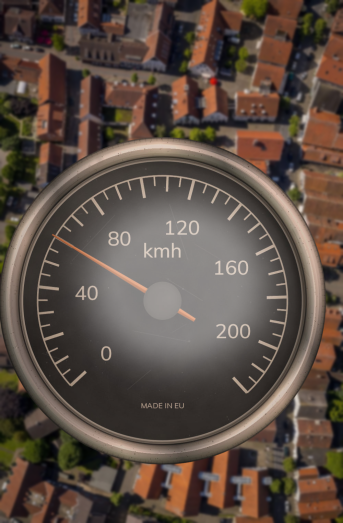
60 km/h
